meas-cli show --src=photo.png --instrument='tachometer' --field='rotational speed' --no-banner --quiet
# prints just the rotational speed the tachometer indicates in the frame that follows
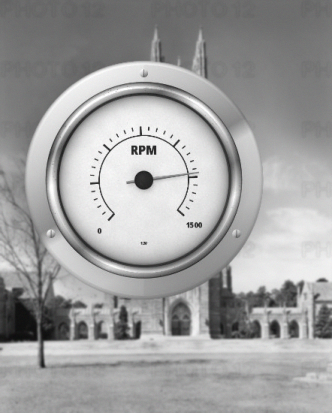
1225 rpm
